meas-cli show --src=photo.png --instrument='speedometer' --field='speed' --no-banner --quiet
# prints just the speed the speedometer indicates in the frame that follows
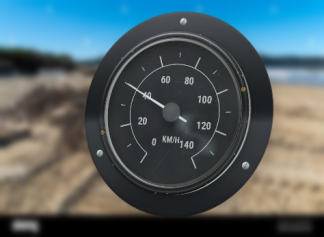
40 km/h
